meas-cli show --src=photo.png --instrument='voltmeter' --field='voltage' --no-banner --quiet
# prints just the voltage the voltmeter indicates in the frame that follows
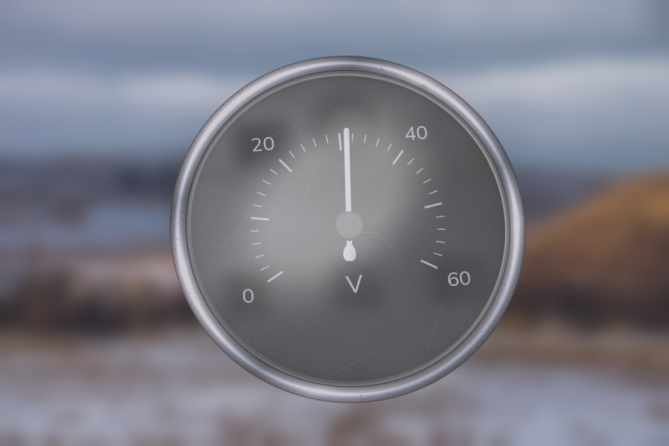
31 V
